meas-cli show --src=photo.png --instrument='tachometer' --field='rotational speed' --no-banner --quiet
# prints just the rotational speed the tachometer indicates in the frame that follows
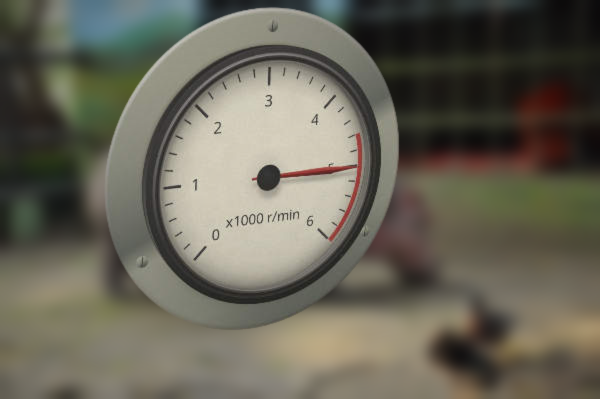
5000 rpm
